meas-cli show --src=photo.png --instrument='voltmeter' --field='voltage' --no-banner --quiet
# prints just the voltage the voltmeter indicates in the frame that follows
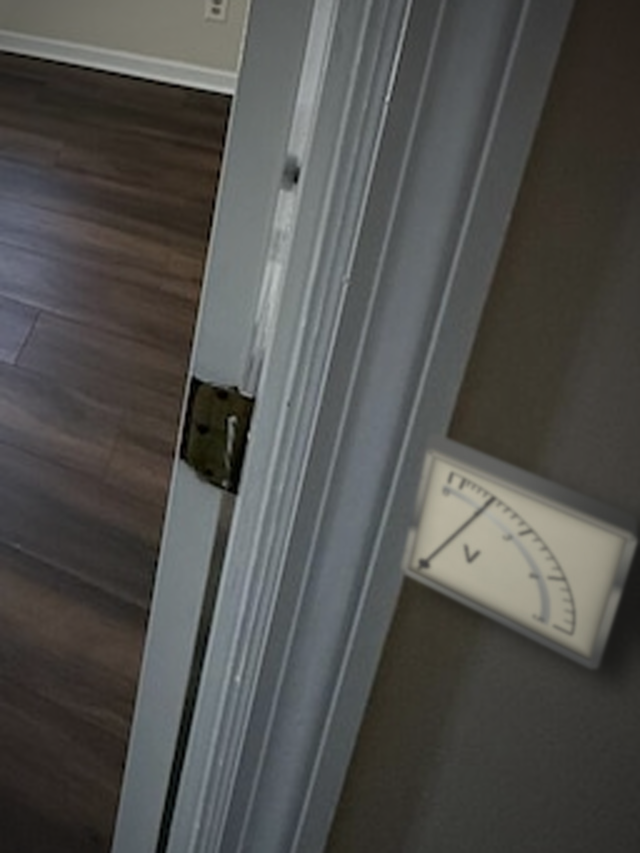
2 V
